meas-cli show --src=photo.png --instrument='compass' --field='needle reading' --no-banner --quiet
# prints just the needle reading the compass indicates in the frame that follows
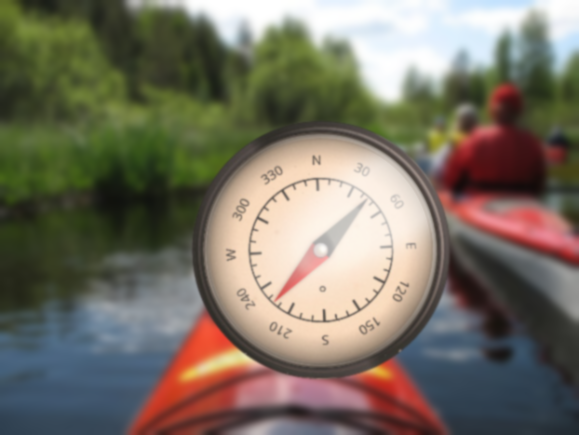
225 °
